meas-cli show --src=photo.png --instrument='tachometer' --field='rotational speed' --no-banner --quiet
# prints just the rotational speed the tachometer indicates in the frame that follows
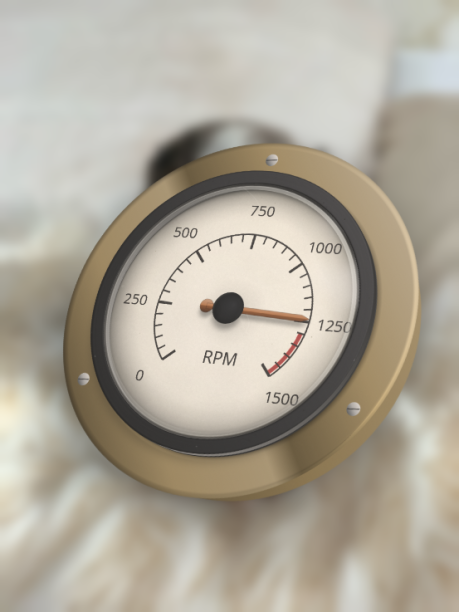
1250 rpm
